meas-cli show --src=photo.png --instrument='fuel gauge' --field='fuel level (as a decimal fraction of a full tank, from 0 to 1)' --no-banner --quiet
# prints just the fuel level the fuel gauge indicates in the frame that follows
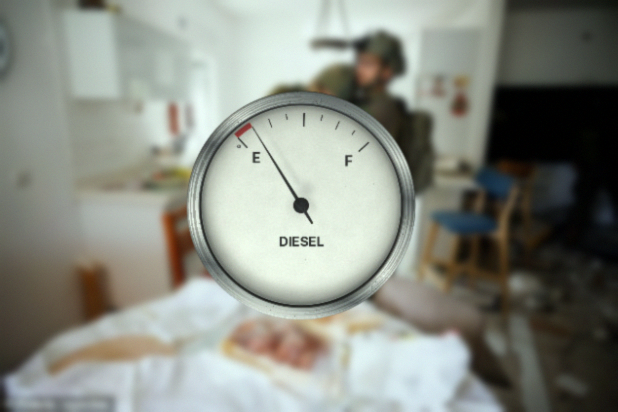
0.125
